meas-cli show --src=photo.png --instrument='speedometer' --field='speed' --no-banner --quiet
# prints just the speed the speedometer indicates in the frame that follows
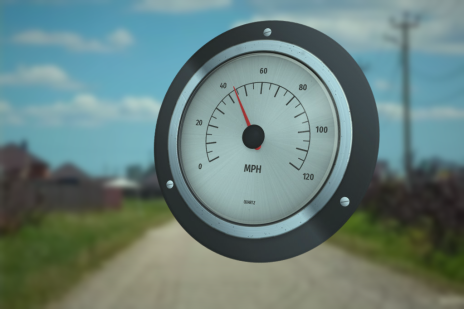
45 mph
